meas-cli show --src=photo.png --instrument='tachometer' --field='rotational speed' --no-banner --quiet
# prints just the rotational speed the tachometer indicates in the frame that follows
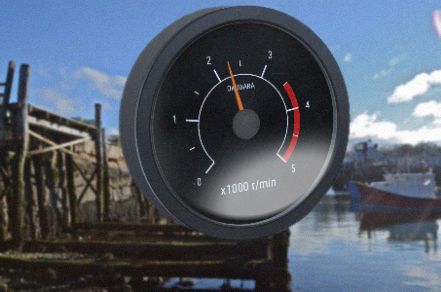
2250 rpm
